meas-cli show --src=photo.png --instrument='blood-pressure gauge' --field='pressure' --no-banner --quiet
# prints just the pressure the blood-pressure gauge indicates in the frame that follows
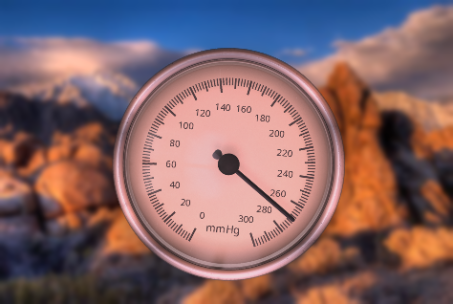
270 mmHg
